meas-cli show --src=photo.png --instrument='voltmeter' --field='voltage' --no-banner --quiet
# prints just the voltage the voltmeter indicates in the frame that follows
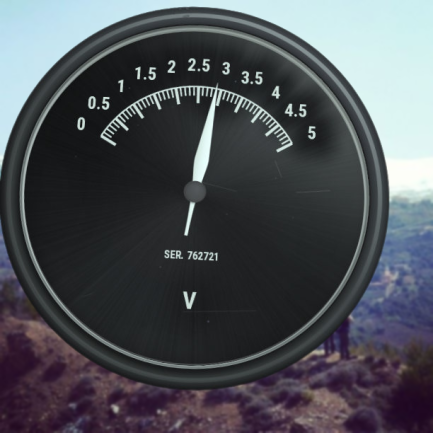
2.9 V
